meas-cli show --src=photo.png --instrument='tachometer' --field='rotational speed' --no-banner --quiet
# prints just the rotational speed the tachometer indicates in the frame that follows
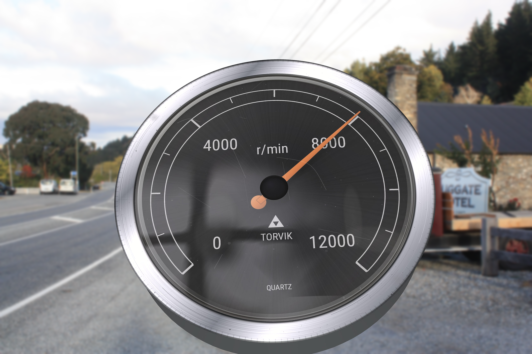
8000 rpm
